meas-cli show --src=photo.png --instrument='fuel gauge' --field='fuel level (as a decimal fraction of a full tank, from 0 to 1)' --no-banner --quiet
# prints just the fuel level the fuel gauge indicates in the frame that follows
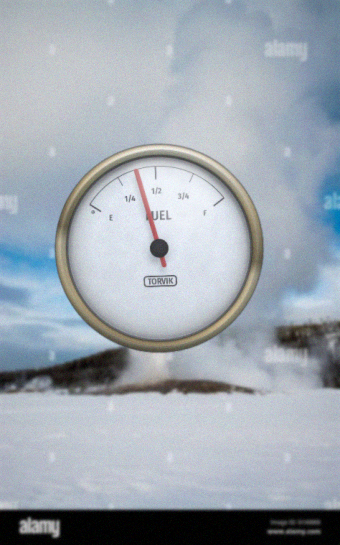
0.375
